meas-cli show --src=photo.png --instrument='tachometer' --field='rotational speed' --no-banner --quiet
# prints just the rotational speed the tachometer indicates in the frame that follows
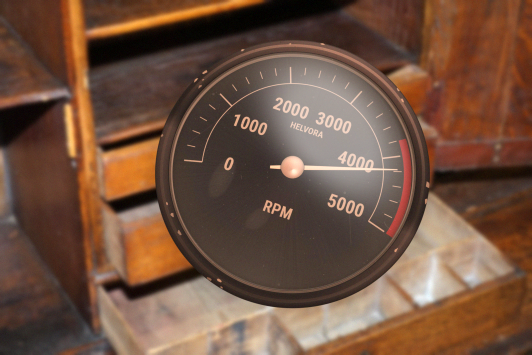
4200 rpm
